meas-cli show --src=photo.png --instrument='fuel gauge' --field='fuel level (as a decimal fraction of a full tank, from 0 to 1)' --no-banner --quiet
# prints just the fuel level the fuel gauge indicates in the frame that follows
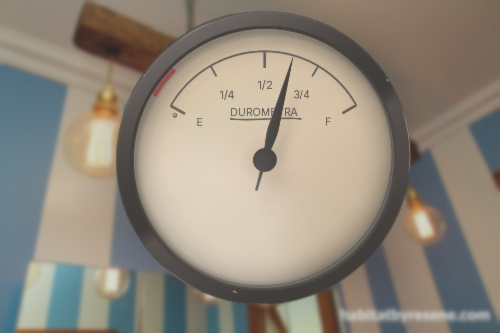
0.625
